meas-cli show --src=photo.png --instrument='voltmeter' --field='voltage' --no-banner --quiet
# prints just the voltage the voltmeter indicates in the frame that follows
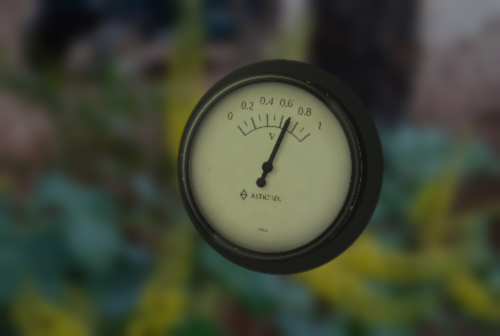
0.7 V
